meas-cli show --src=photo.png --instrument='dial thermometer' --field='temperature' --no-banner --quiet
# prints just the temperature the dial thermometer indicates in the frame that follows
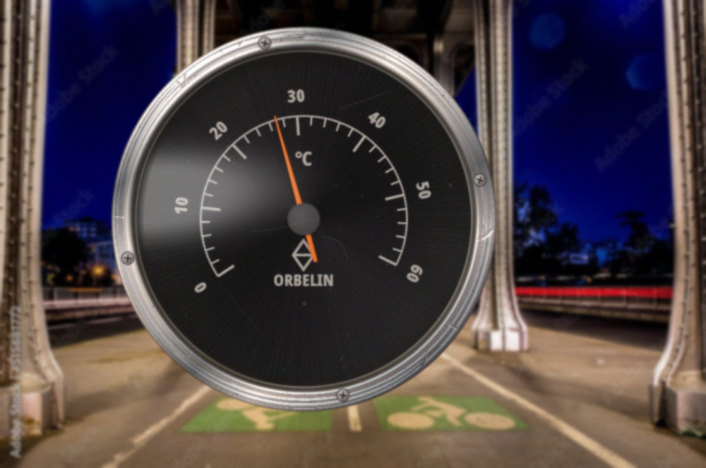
27 °C
